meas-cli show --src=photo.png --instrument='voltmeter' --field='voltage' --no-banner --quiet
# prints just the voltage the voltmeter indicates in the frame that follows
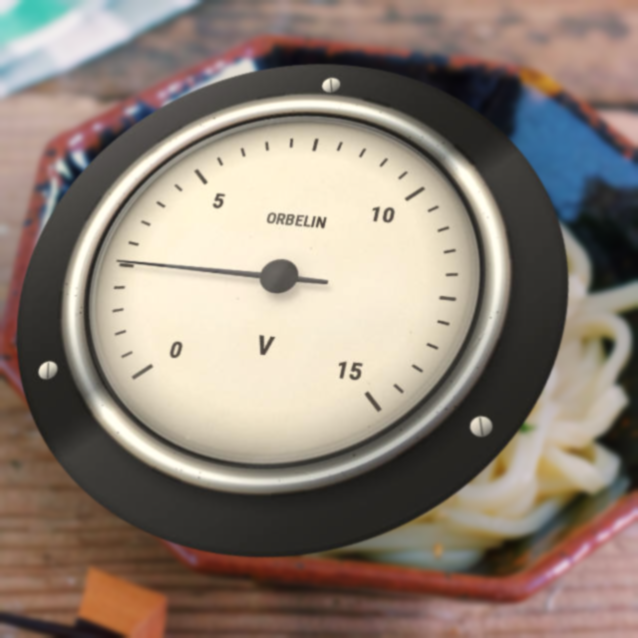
2.5 V
